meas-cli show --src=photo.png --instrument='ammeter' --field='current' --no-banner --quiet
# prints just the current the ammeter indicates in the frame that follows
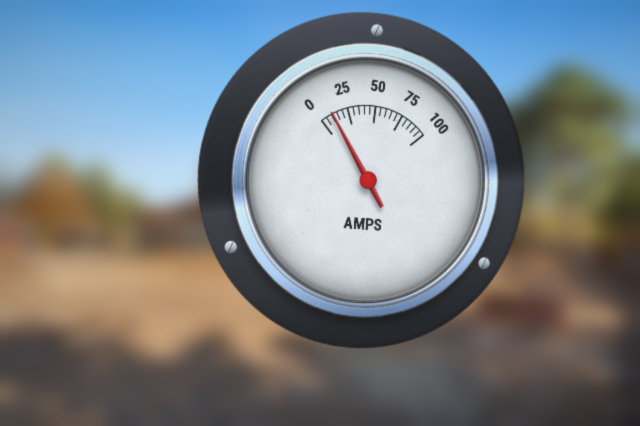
10 A
